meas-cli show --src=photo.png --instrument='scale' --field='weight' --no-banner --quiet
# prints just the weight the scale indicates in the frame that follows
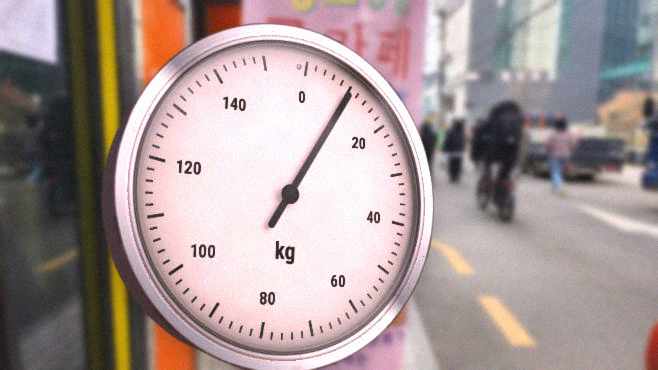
10 kg
